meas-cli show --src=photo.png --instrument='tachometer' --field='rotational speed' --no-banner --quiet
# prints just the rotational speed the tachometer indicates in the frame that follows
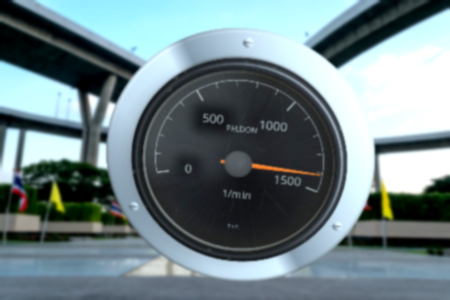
1400 rpm
